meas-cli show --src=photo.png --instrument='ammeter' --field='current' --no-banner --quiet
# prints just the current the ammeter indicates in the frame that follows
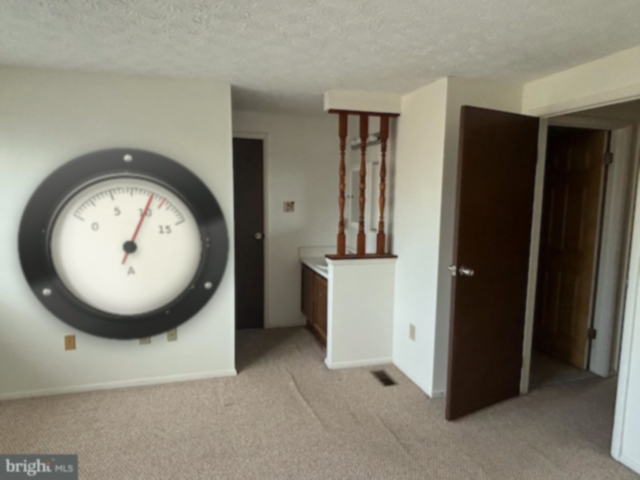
10 A
